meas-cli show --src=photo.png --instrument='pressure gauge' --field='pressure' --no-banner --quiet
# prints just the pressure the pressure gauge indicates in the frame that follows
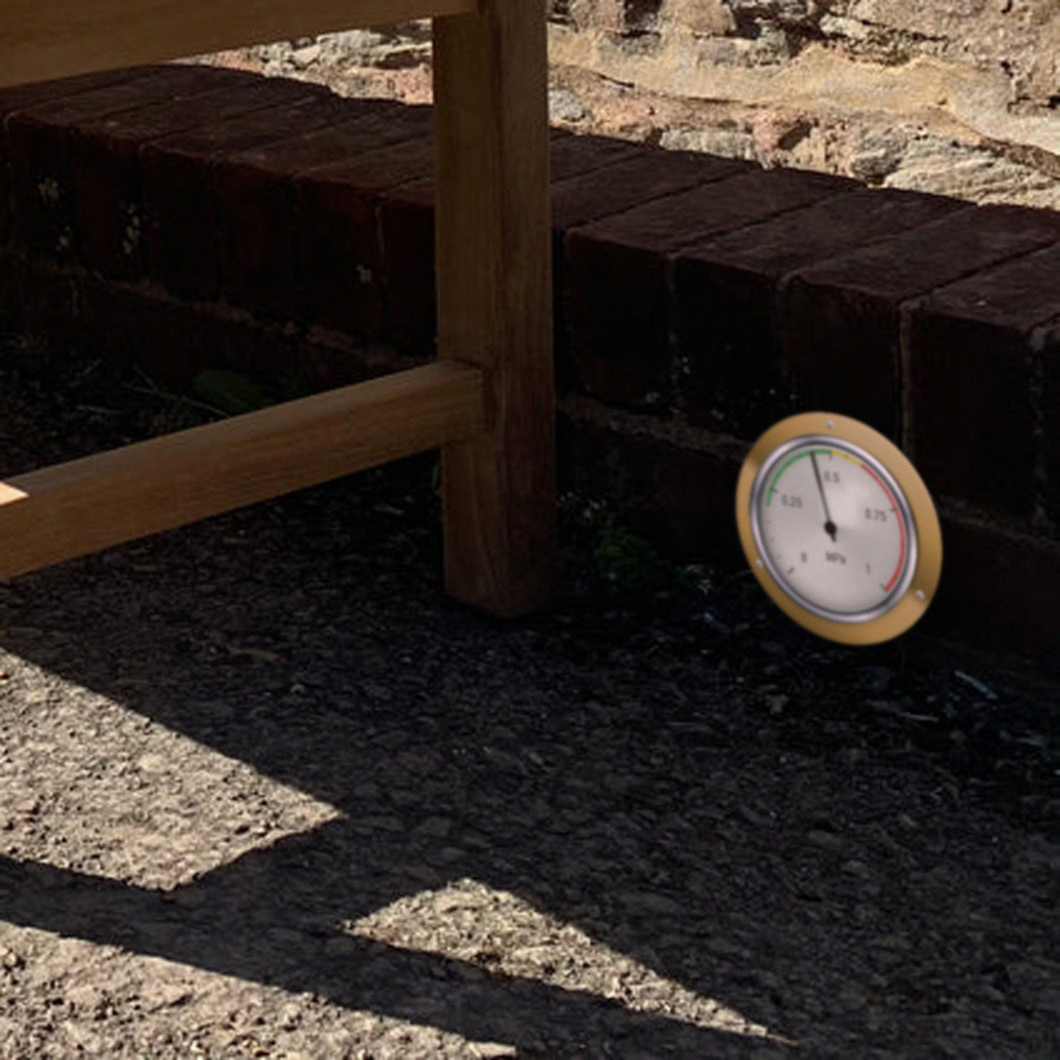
0.45 MPa
